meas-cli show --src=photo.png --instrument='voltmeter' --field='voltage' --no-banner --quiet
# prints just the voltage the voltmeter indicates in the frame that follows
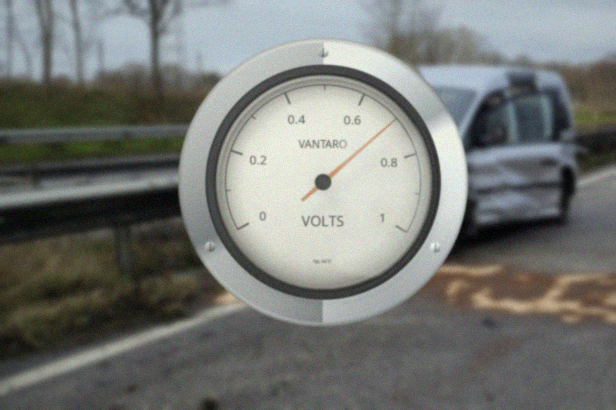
0.7 V
